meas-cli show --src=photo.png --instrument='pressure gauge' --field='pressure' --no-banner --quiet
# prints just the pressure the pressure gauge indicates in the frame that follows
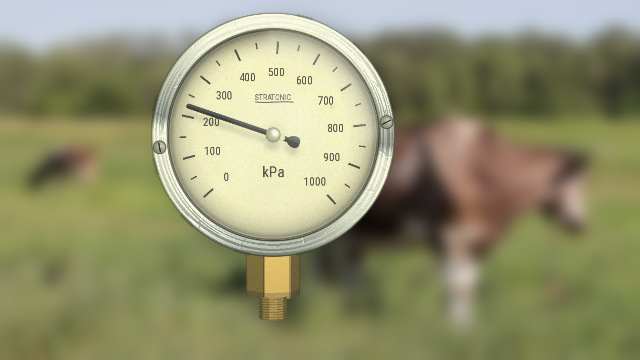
225 kPa
